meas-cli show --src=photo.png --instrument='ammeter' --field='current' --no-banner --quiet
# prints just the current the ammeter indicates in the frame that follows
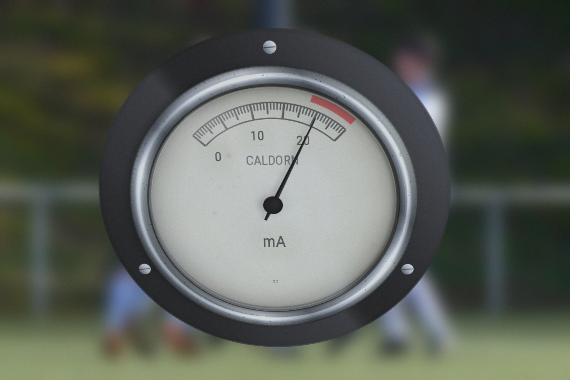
20 mA
